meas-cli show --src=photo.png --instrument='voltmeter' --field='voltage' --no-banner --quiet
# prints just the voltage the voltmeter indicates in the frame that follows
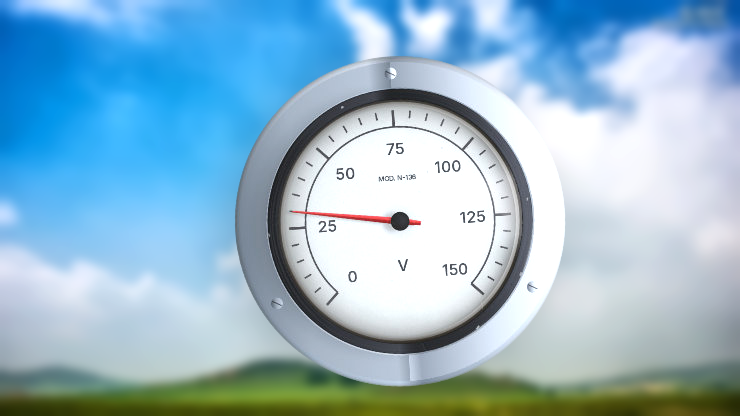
30 V
